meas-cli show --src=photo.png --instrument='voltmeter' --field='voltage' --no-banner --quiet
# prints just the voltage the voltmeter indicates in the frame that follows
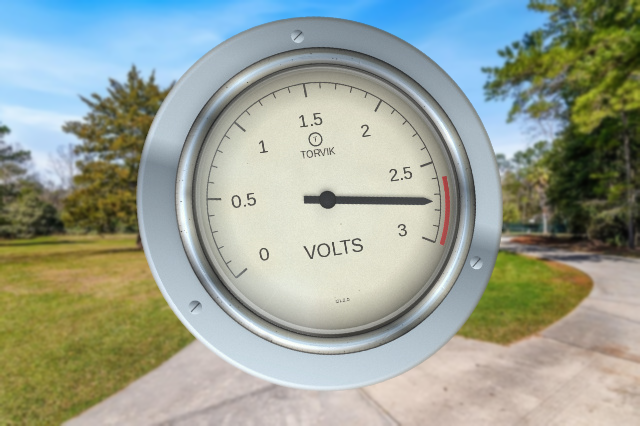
2.75 V
